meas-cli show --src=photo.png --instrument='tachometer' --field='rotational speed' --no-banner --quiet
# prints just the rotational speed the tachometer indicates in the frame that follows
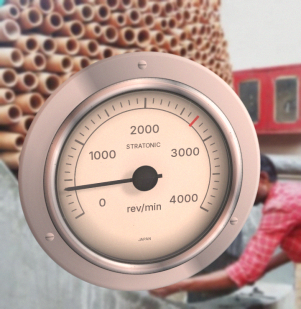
400 rpm
